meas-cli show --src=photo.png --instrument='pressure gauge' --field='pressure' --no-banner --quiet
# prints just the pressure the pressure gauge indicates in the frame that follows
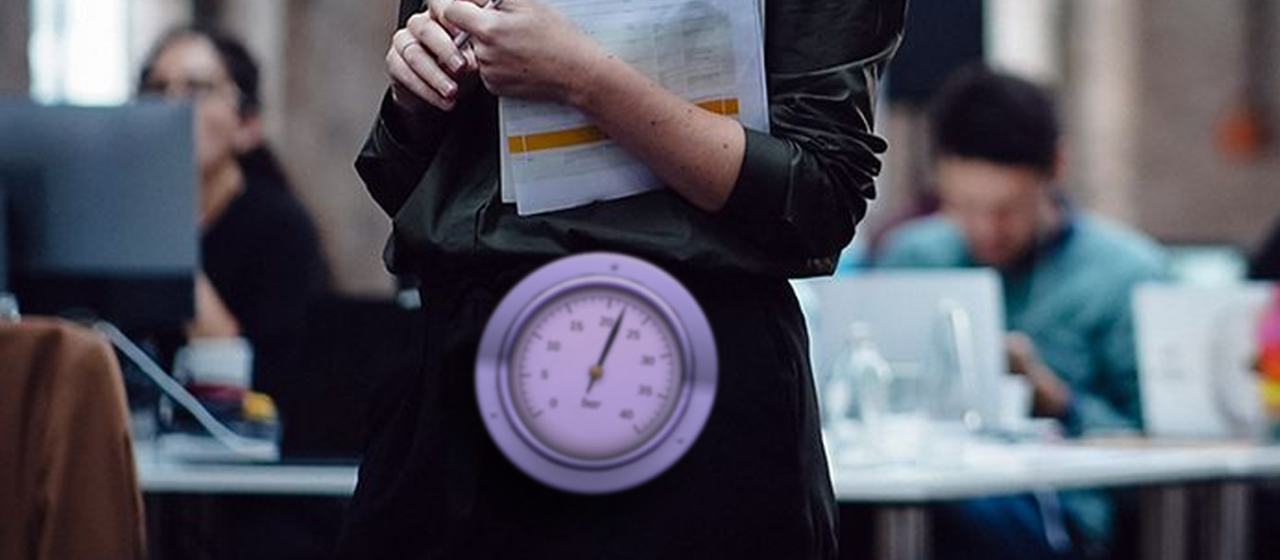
22 bar
